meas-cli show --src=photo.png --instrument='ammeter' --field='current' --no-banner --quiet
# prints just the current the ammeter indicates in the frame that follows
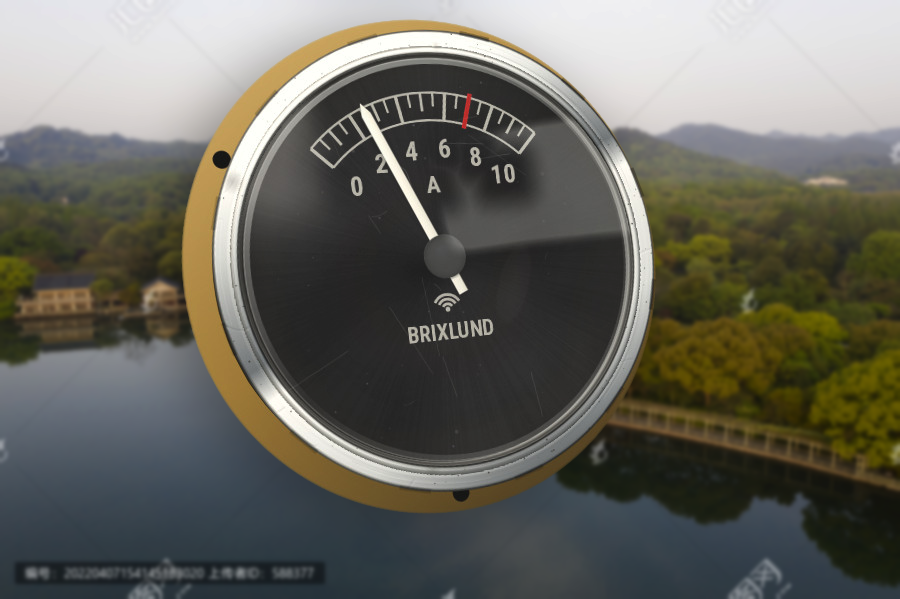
2.5 A
